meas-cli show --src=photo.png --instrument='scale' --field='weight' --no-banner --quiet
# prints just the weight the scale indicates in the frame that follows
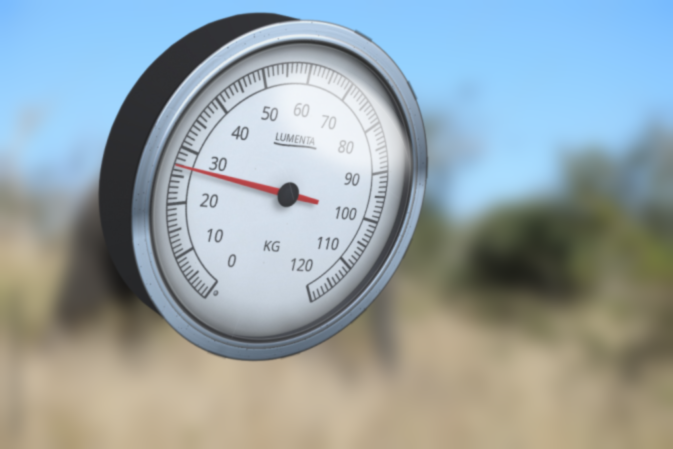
27 kg
